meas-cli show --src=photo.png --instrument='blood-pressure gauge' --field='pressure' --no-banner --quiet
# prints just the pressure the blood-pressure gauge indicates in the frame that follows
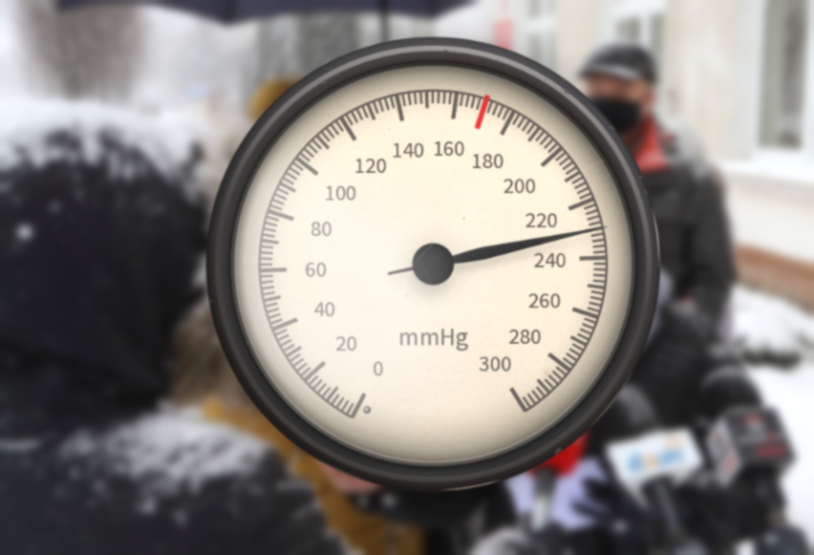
230 mmHg
